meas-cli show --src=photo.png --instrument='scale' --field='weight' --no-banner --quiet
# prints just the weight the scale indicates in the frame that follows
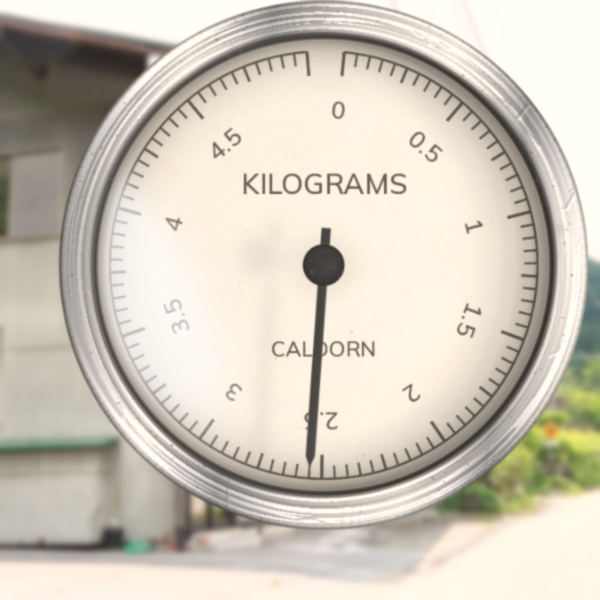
2.55 kg
